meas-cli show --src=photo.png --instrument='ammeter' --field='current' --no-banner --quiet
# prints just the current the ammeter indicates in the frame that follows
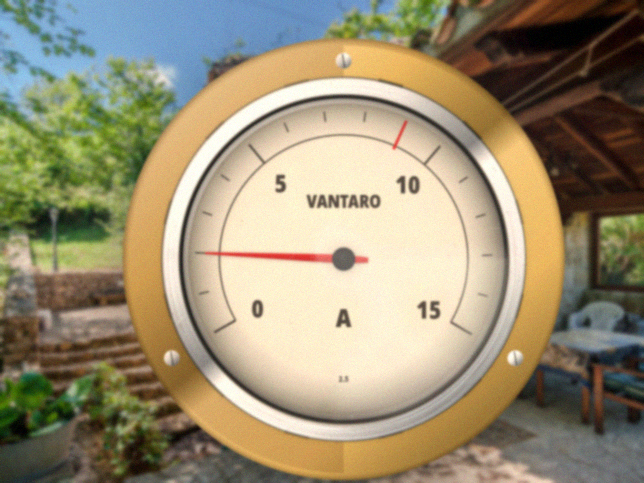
2 A
